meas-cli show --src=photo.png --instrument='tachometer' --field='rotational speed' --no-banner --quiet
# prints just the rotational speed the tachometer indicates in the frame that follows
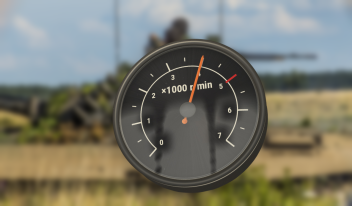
4000 rpm
